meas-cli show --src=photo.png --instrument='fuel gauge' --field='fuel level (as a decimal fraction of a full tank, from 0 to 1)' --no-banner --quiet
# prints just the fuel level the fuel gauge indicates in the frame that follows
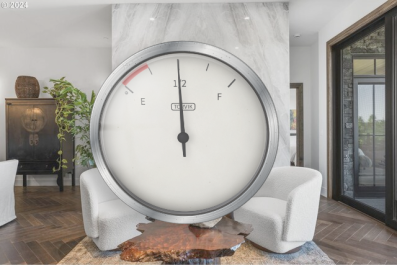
0.5
